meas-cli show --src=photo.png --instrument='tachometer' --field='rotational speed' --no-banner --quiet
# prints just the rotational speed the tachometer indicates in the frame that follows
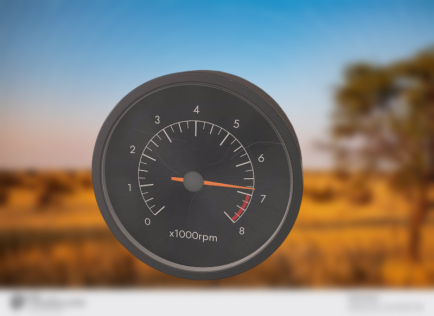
6750 rpm
